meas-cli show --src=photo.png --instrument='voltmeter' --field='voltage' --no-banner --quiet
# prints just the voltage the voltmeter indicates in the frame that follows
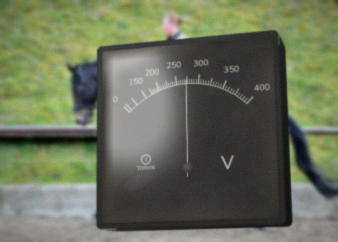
275 V
